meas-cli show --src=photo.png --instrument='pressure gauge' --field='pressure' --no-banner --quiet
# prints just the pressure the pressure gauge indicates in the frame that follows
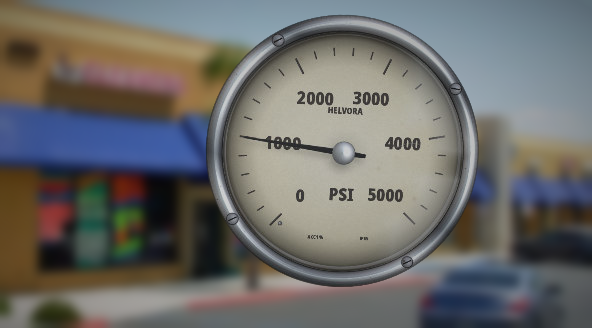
1000 psi
